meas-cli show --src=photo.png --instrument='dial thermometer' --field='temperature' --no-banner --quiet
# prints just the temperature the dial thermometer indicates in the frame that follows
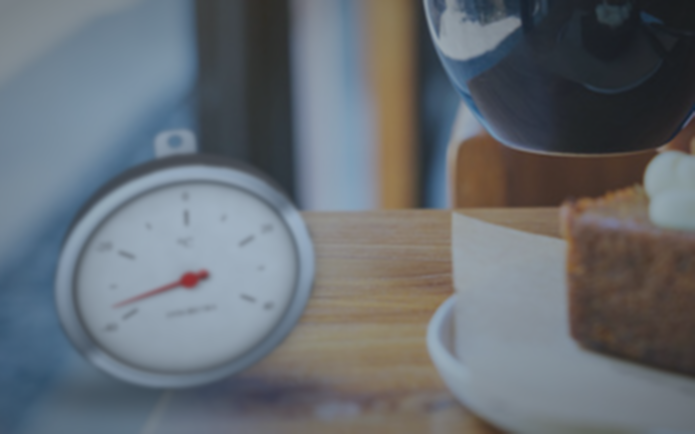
-35 °C
